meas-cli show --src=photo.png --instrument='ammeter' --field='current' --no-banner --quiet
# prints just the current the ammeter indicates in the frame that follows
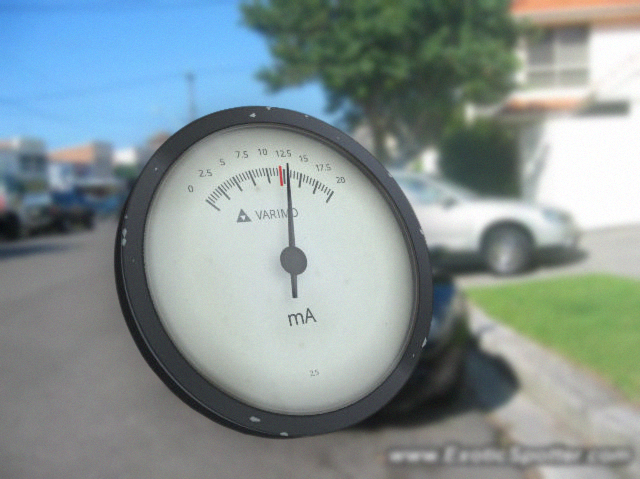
12.5 mA
